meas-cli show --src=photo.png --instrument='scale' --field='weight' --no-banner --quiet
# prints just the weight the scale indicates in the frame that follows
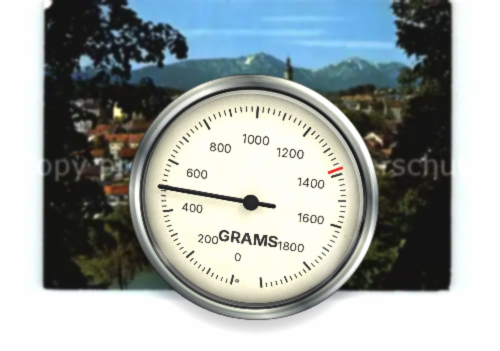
500 g
